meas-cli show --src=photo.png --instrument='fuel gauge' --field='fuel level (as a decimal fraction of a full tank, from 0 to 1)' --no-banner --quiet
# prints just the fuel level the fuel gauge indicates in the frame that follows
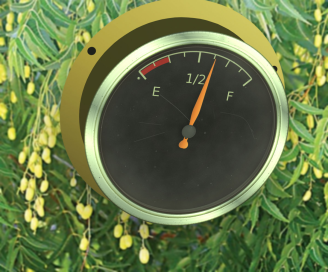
0.625
